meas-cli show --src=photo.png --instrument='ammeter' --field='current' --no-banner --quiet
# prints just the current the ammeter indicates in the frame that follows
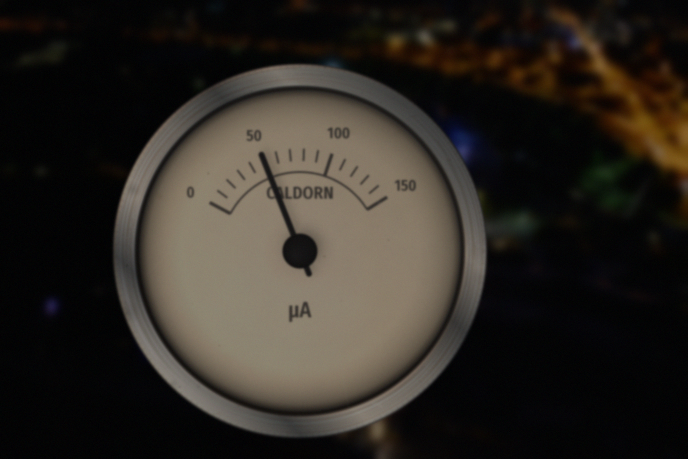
50 µA
